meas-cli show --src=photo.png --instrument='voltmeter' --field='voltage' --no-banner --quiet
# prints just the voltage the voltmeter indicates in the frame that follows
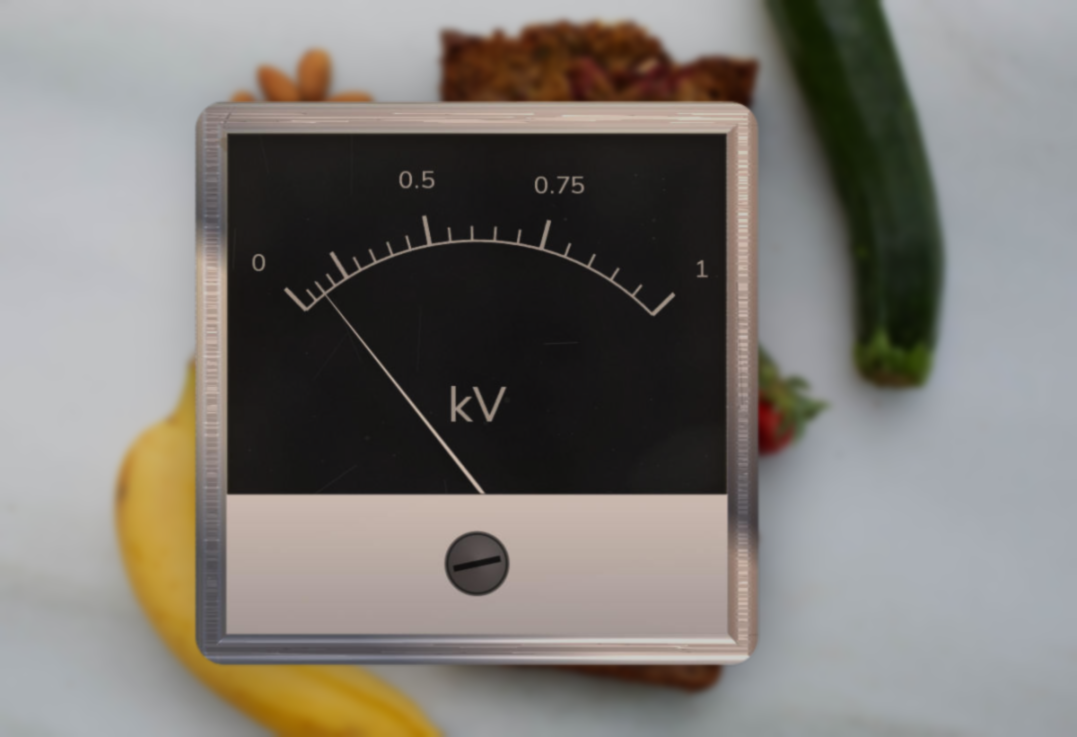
0.15 kV
